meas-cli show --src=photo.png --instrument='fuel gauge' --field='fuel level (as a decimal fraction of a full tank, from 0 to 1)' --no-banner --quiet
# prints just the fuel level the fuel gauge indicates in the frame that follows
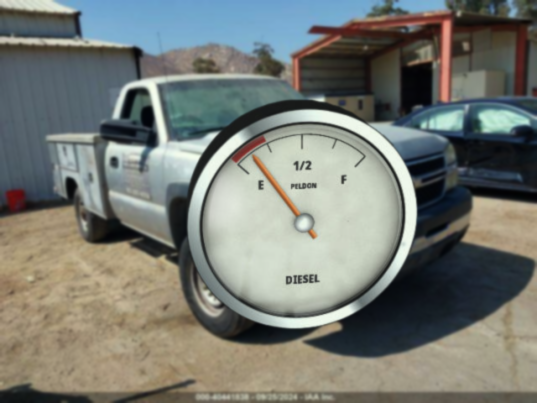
0.125
